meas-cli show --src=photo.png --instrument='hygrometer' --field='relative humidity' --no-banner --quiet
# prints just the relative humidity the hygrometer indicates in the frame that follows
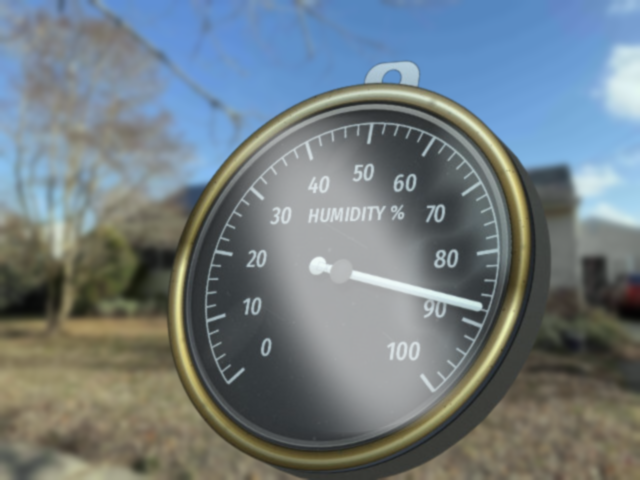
88 %
